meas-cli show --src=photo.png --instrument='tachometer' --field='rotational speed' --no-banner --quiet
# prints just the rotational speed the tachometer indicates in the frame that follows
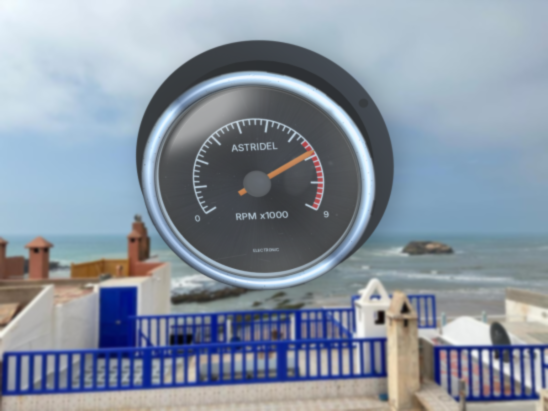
6800 rpm
